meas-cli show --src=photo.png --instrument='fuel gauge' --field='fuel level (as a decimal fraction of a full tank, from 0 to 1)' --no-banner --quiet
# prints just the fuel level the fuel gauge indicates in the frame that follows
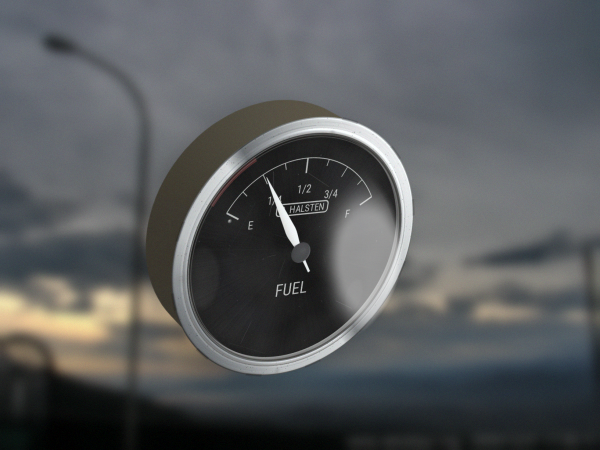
0.25
